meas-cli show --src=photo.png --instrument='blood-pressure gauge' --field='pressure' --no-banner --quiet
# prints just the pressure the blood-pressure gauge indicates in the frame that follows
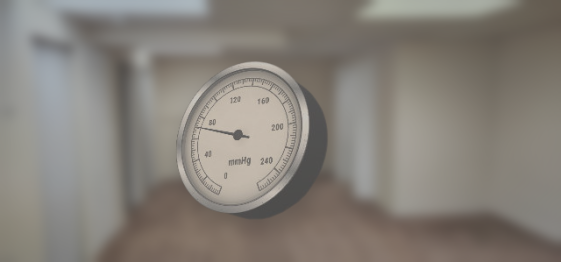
70 mmHg
